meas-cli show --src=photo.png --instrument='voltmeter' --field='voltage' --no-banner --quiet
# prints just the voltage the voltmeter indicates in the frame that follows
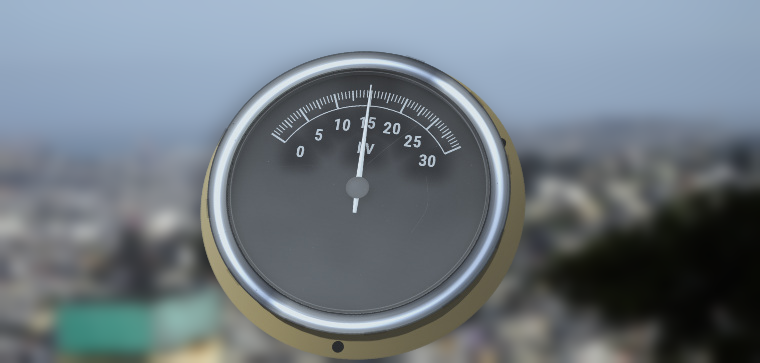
15 kV
